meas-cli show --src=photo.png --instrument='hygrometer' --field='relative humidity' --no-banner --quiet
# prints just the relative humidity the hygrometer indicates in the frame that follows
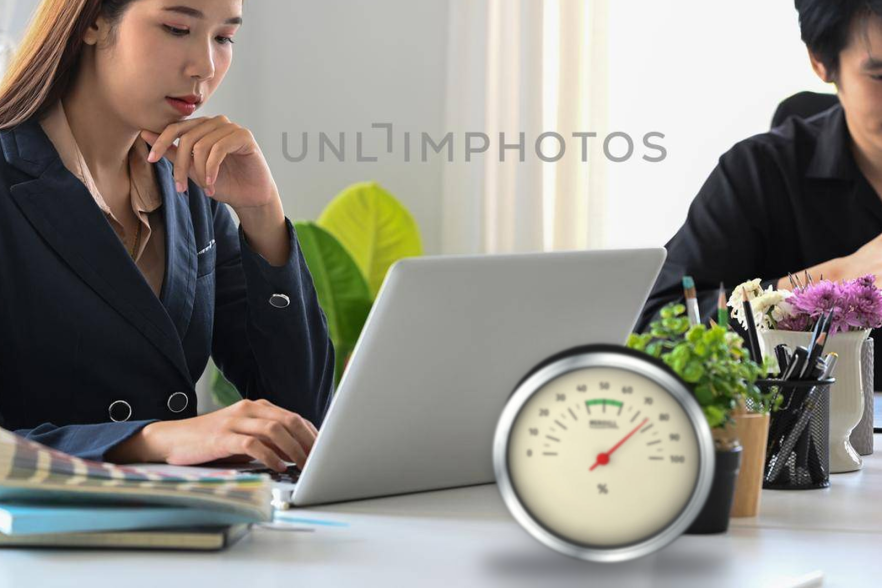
75 %
